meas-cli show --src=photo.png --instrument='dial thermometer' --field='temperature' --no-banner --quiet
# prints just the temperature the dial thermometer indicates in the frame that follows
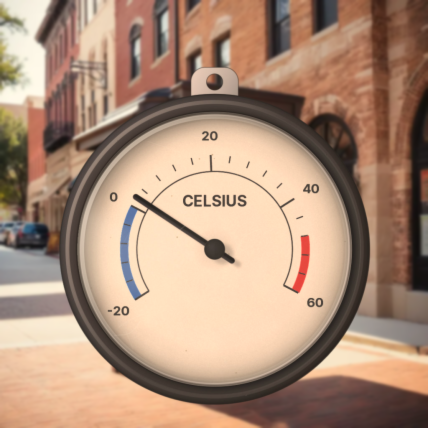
2 °C
